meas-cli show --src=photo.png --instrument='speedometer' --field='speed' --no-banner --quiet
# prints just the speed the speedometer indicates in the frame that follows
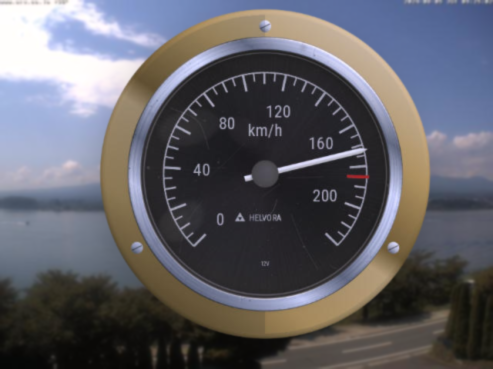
172.5 km/h
